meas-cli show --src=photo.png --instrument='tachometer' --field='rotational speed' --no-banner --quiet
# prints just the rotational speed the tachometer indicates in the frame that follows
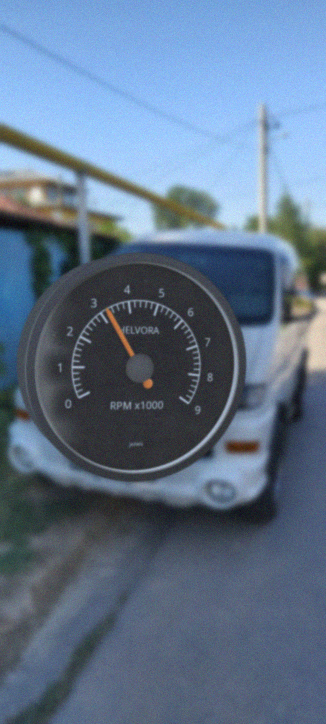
3200 rpm
